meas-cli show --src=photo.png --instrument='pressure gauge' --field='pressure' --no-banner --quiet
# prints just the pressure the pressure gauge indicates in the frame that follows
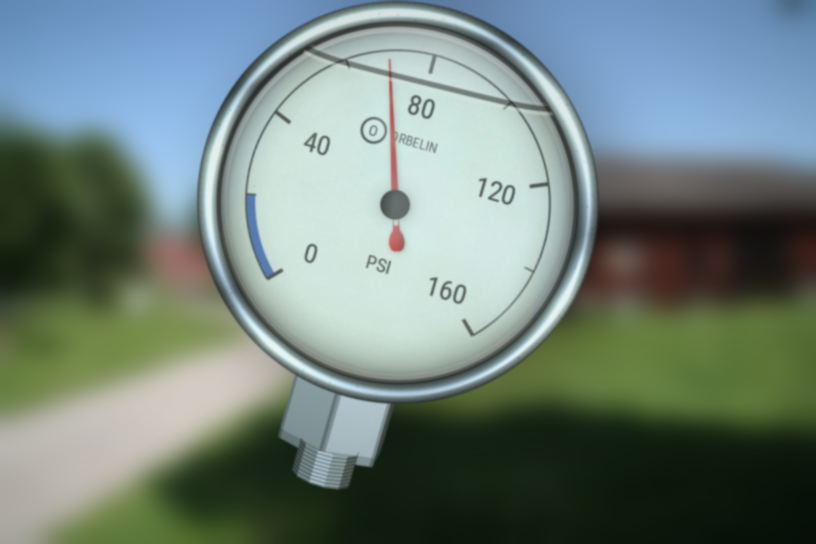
70 psi
